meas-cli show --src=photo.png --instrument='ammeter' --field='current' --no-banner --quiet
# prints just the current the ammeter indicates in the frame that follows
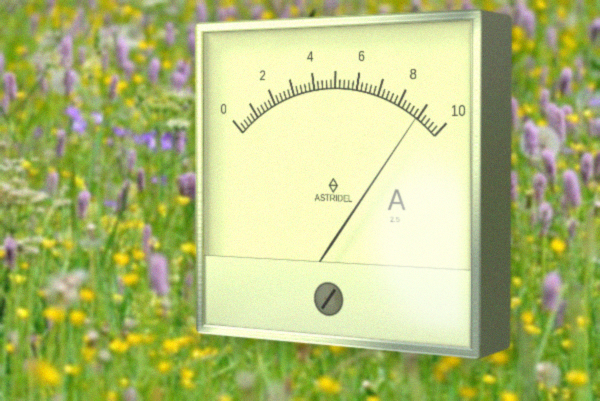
9 A
